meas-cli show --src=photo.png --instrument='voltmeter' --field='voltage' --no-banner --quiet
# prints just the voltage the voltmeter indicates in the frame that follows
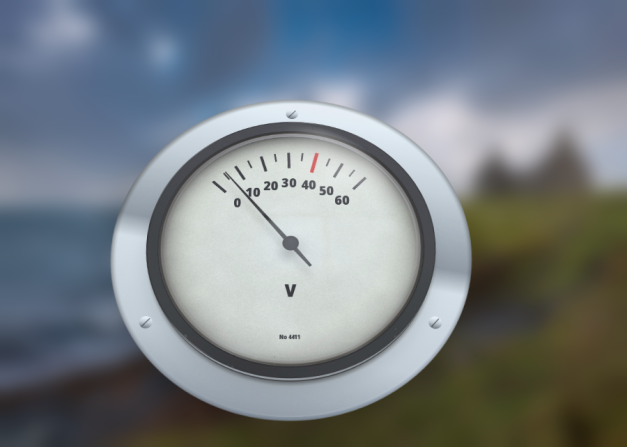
5 V
